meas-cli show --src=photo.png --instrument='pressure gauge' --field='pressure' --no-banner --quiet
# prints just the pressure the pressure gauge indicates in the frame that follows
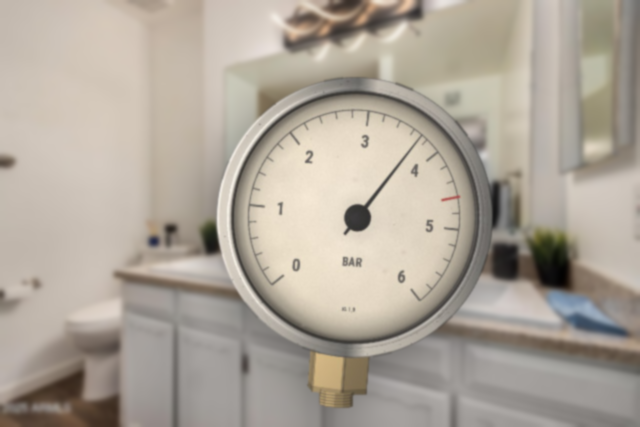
3.7 bar
